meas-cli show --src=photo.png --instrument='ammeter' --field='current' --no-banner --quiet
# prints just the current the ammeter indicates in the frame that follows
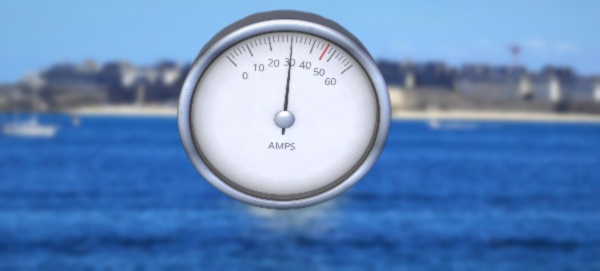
30 A
